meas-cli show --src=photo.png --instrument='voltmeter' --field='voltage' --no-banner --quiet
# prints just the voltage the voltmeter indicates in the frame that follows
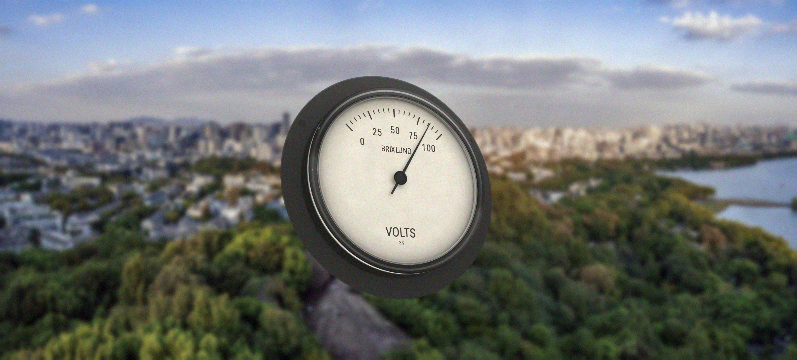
85 V
